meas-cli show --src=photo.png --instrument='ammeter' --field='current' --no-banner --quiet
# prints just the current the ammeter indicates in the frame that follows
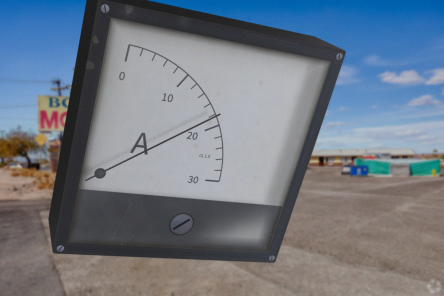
18 A
